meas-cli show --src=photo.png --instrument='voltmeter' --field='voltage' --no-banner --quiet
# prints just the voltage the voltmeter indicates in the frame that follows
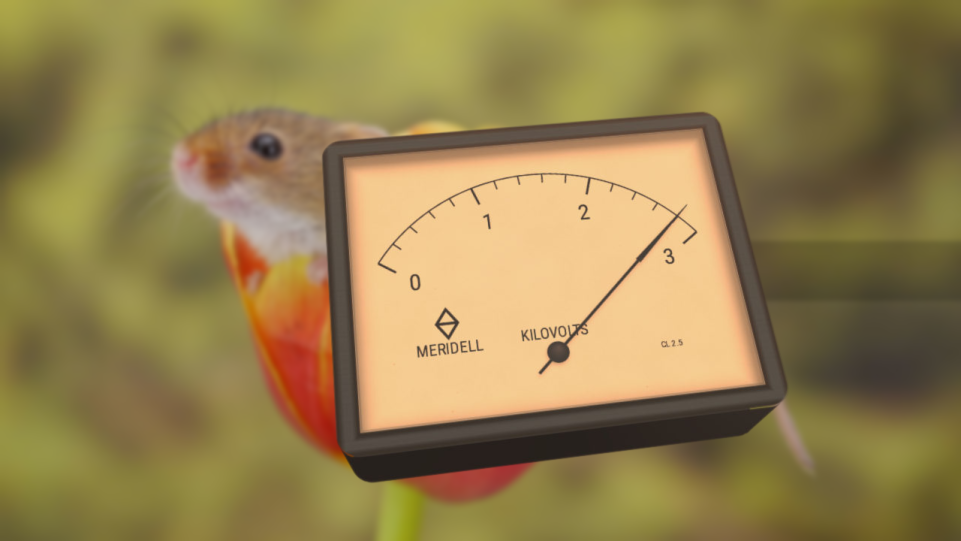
2.8 kV
